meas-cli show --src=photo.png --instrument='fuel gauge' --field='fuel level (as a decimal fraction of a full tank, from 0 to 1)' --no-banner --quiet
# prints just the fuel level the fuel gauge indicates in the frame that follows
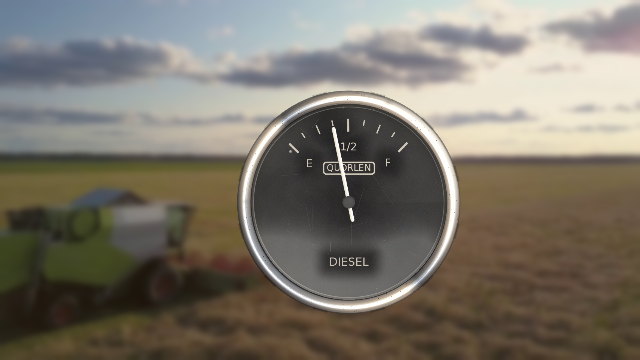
0.375
